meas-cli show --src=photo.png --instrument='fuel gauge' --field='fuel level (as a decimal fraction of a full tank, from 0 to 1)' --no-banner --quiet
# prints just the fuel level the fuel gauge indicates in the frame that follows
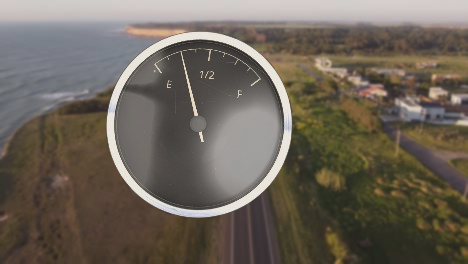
0.25
